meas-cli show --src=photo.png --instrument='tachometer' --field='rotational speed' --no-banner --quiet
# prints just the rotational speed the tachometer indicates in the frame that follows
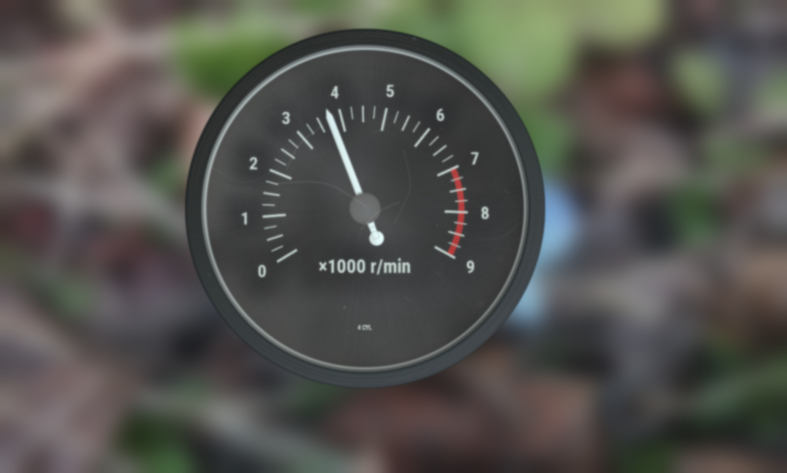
3750 rpm
